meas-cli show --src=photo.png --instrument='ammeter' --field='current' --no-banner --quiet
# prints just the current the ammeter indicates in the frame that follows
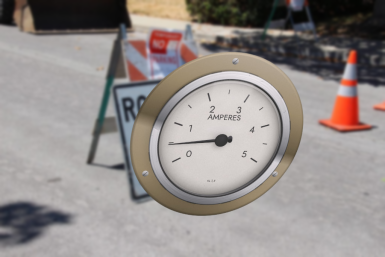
0.5 A
